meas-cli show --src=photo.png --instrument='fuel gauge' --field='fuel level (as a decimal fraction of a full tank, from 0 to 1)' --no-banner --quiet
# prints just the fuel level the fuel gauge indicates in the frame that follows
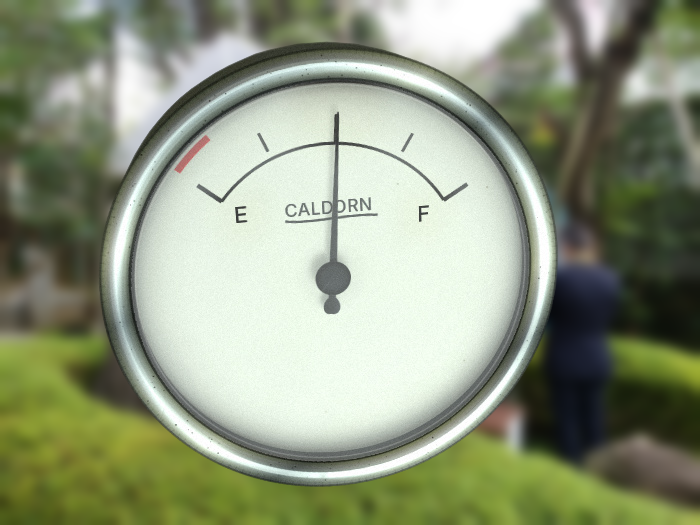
0.5
